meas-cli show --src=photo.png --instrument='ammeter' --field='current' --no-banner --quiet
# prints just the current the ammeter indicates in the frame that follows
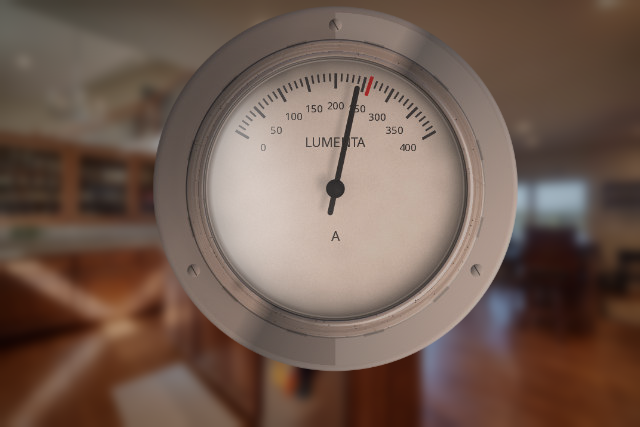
240 A
